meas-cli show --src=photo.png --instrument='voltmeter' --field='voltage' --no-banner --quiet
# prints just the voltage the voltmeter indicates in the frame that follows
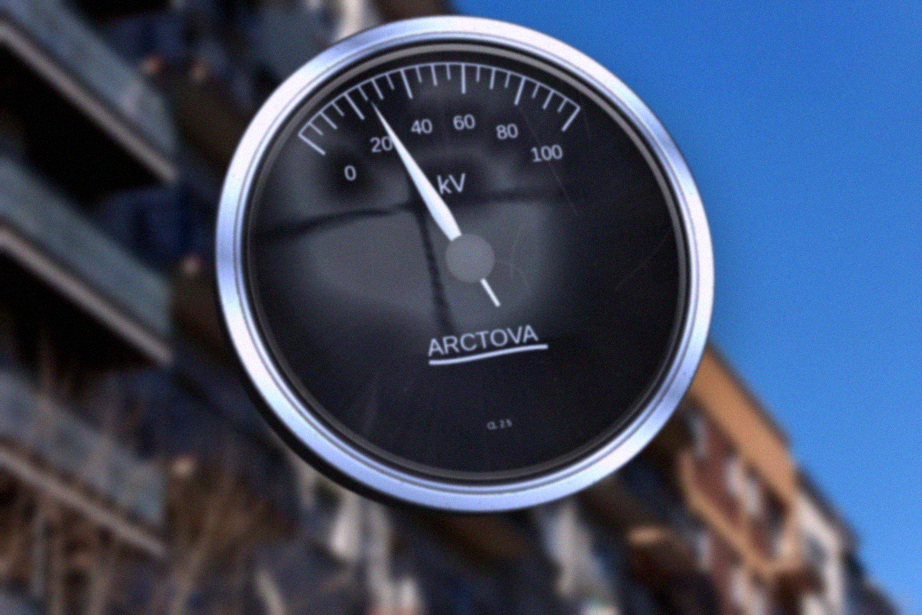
25 kV
